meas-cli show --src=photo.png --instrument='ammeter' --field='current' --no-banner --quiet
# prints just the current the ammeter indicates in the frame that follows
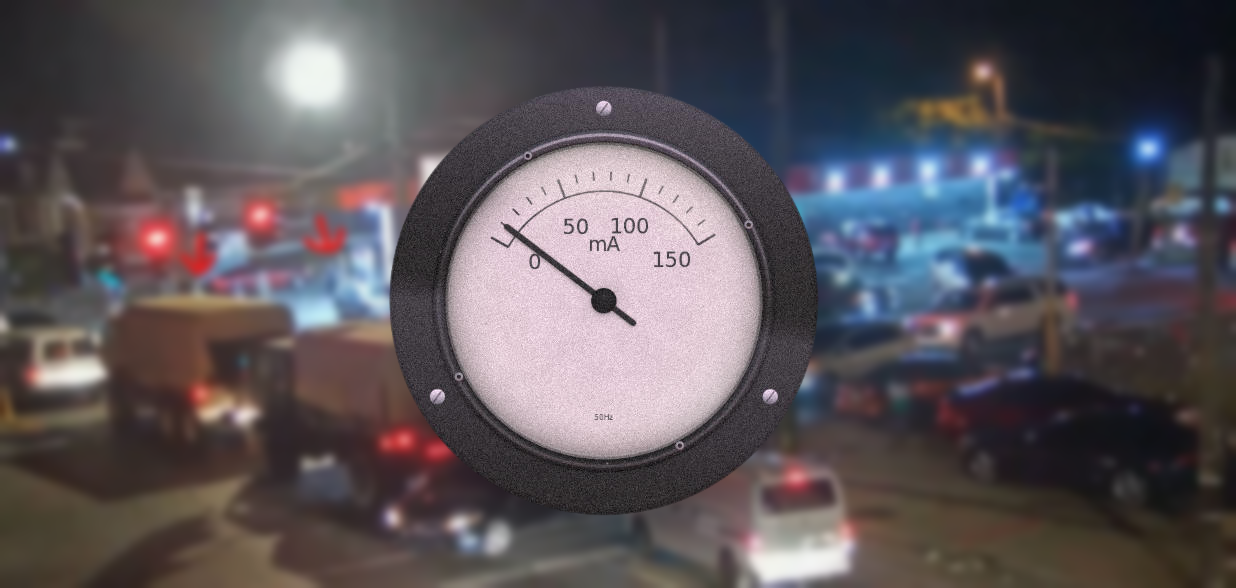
10 mA
